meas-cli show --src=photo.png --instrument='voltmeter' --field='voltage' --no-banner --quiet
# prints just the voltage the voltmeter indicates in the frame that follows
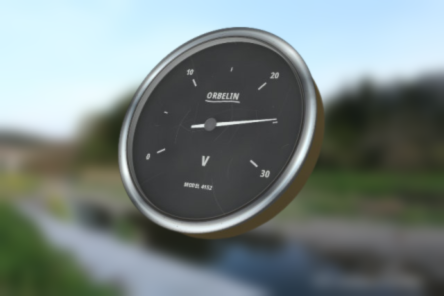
25 V
